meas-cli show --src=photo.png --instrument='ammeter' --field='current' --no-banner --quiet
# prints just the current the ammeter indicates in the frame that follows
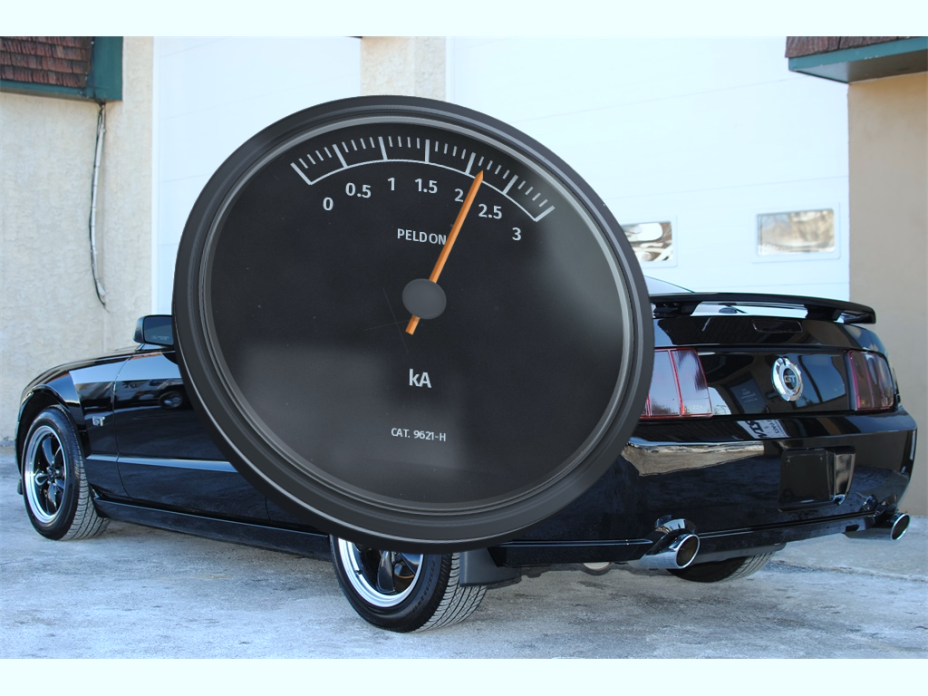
2.15 kA
